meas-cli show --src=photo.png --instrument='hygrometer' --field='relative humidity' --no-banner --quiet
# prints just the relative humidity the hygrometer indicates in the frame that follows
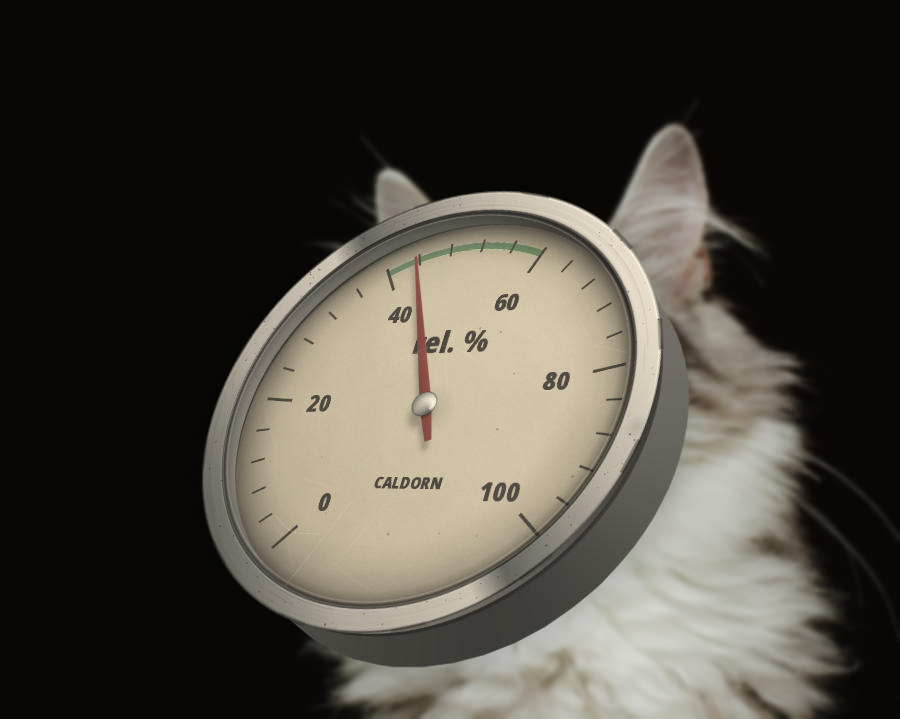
44 %
